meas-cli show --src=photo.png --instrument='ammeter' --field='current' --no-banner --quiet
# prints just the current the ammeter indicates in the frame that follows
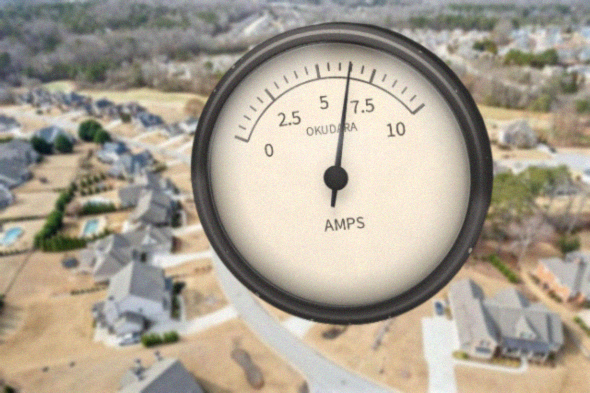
6.5 A
